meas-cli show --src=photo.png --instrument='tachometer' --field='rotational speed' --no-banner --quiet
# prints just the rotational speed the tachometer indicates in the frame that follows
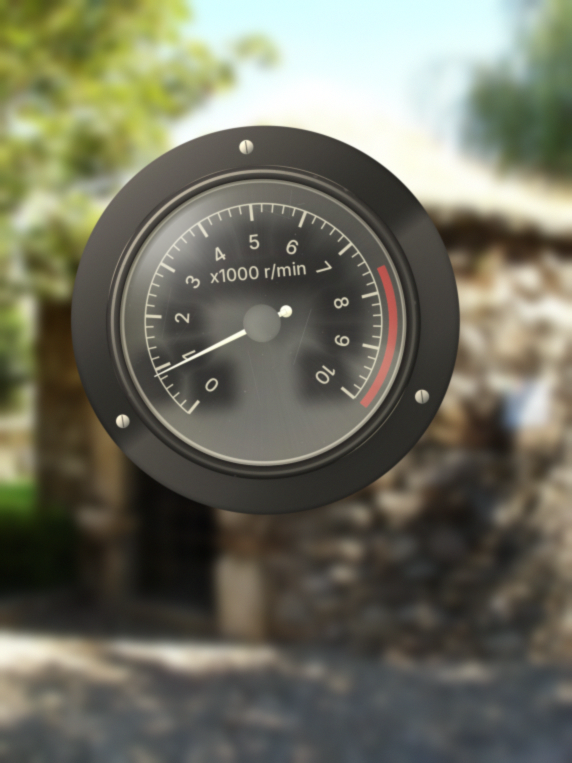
900 rpm
